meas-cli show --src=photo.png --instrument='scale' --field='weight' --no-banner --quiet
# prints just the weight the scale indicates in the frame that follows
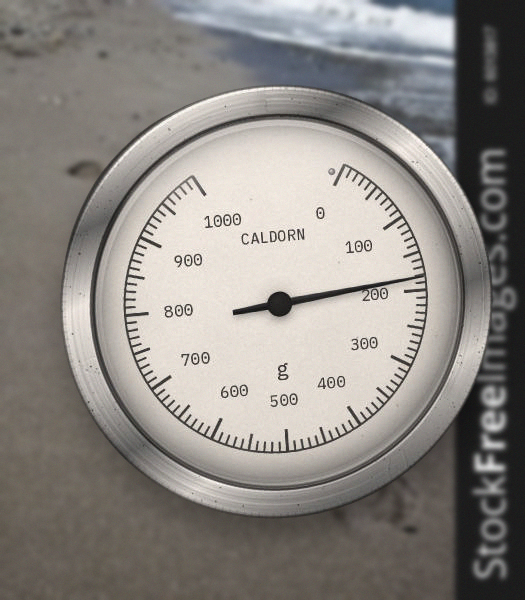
180 g
